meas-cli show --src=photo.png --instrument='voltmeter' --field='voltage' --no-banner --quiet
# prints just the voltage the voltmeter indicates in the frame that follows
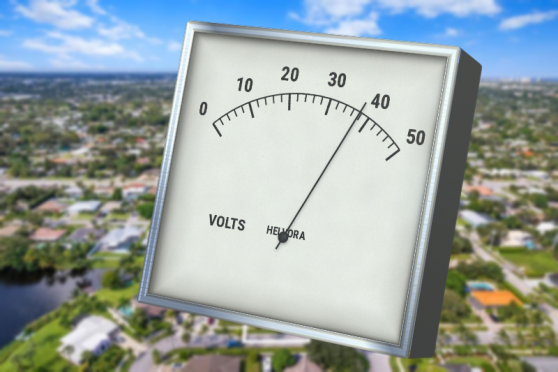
38 V
